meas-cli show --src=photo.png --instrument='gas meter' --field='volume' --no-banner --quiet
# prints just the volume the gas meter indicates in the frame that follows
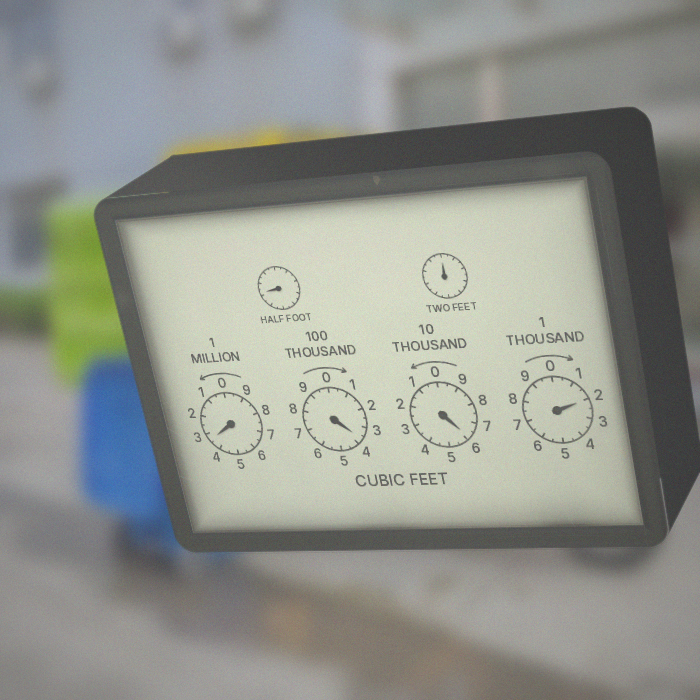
336200 ft³
